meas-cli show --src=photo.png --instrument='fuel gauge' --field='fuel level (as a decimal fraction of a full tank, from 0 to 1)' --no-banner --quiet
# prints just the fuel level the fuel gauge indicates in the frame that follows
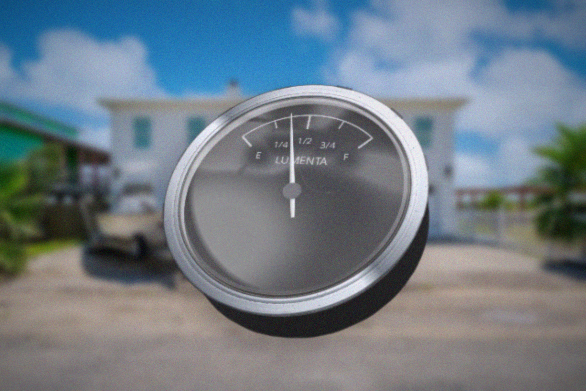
0.375
